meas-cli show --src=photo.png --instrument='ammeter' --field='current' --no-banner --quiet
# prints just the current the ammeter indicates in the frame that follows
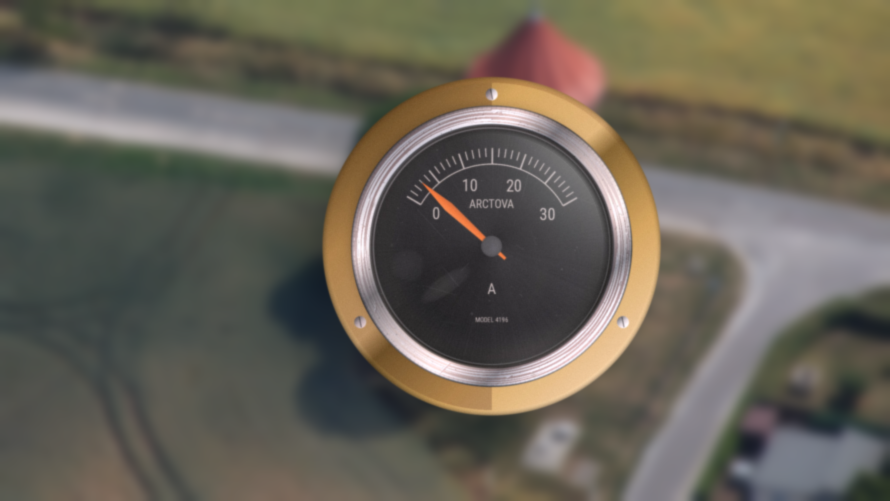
3 A
